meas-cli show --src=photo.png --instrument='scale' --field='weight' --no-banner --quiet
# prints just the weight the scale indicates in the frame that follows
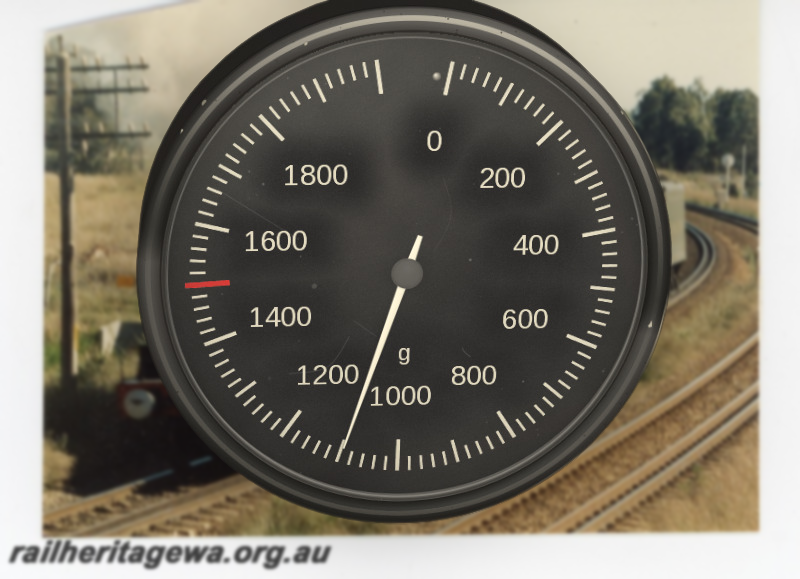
1100 g
